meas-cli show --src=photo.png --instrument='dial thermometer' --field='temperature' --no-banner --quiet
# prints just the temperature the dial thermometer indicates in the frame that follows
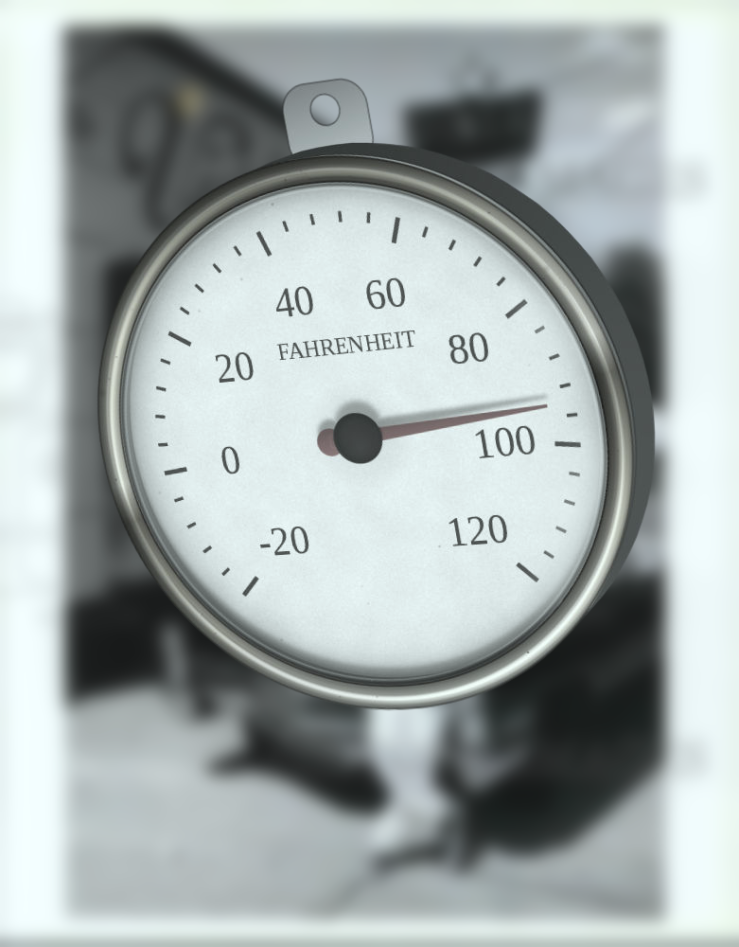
94 °F
